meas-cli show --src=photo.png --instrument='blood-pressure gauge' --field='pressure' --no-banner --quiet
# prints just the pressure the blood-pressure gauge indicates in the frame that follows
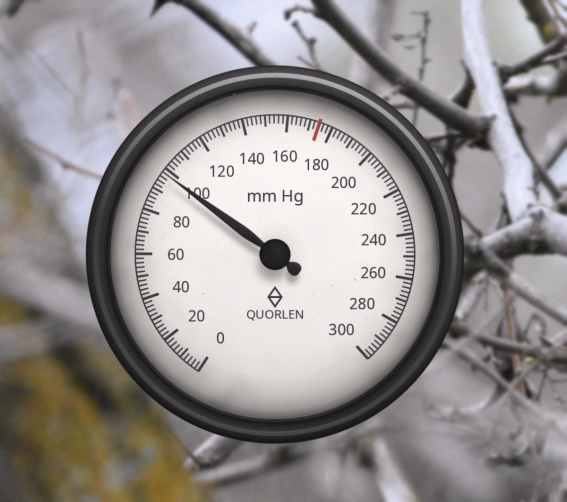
98 mmHg
